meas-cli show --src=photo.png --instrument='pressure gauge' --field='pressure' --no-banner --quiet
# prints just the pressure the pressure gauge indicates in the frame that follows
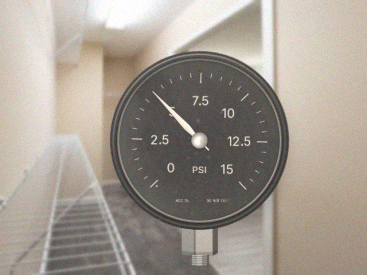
5 psi
